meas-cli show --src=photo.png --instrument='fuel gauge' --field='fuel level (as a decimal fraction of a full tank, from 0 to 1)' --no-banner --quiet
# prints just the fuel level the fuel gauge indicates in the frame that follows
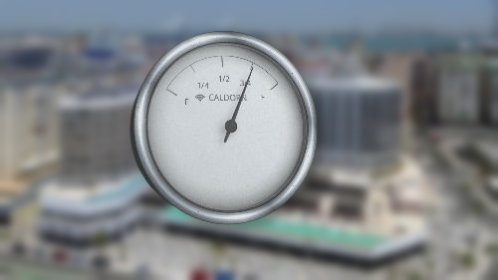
0.75
